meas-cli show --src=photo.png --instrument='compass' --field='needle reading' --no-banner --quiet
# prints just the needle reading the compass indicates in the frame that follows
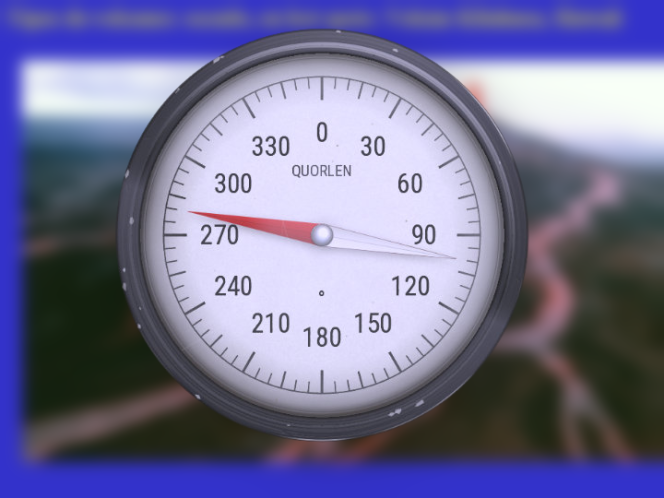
280 °
